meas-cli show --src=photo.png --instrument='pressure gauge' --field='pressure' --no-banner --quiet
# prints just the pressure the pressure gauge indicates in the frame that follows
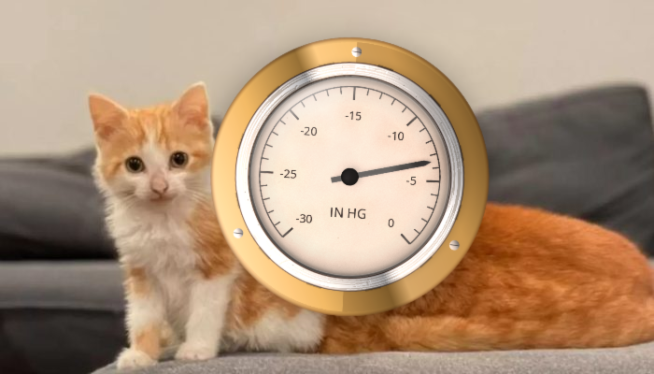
-6.5 inHg
